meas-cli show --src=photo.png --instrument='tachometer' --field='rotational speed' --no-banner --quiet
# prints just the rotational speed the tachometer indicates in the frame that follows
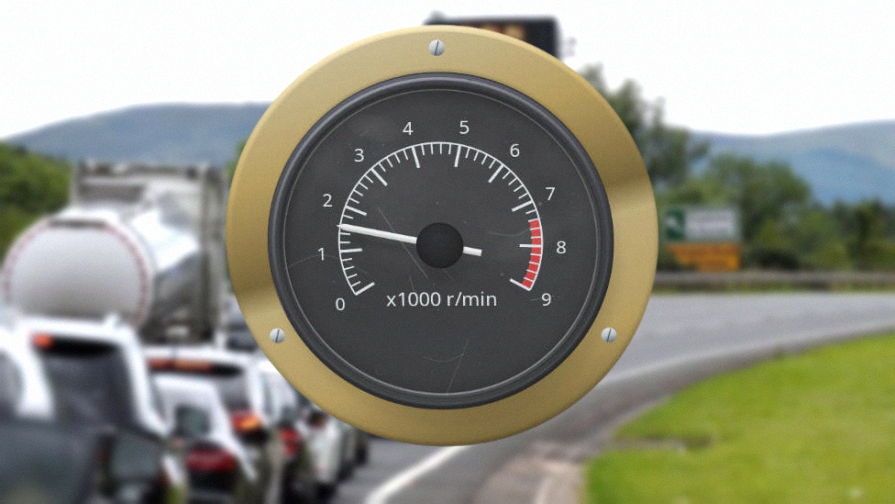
1600 rpm
